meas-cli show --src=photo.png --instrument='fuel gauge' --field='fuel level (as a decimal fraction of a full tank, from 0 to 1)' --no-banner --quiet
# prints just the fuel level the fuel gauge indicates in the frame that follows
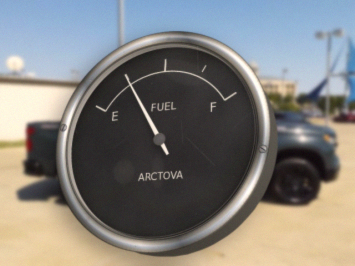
0.25
